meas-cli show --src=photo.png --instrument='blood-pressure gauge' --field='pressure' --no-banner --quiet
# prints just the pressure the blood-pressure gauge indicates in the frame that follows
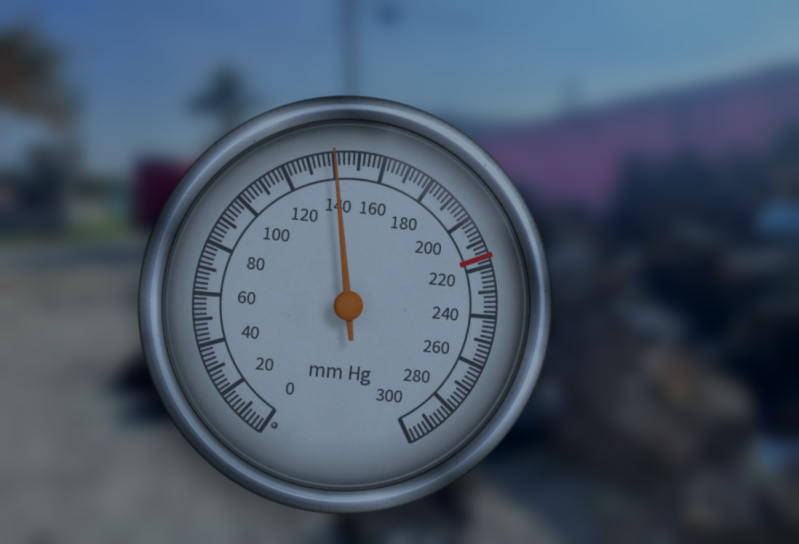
140 mmHg
